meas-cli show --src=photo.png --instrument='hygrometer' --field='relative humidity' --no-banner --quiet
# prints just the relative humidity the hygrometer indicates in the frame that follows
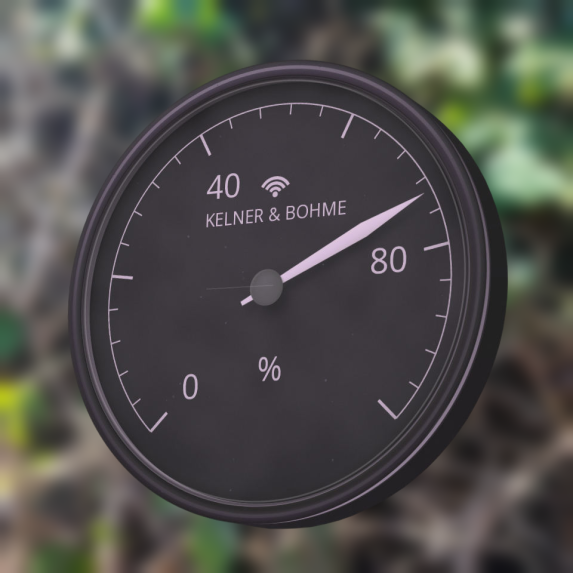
74 %
